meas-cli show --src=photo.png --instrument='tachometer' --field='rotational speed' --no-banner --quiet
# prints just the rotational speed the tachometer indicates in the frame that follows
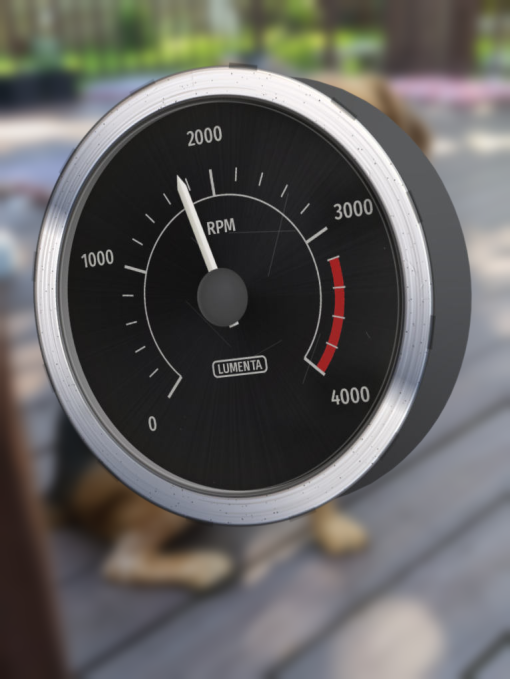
1800 rpm
